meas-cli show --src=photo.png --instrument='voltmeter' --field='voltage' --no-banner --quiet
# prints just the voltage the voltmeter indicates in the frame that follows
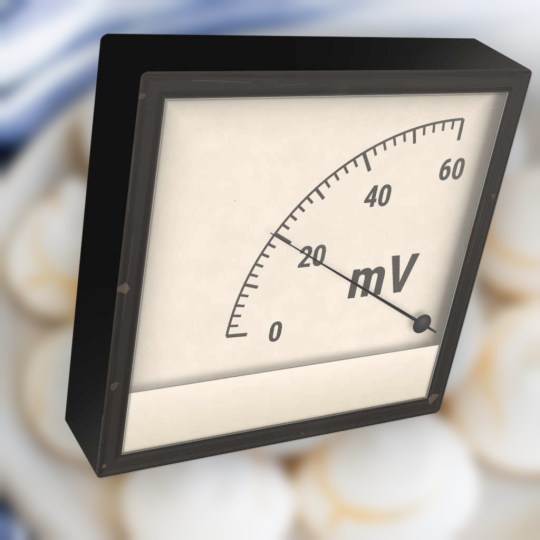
20 mV
